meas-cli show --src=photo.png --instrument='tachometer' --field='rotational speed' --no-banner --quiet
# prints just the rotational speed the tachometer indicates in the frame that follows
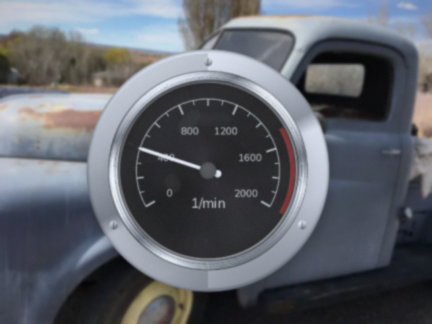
400 rpm
